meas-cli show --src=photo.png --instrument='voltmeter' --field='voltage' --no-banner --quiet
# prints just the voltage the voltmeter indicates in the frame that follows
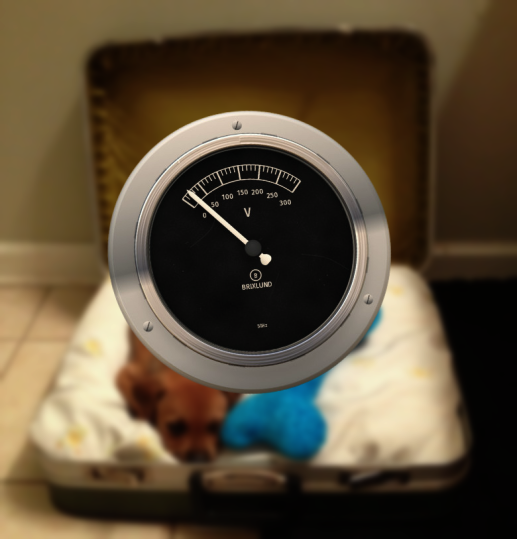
20 V
